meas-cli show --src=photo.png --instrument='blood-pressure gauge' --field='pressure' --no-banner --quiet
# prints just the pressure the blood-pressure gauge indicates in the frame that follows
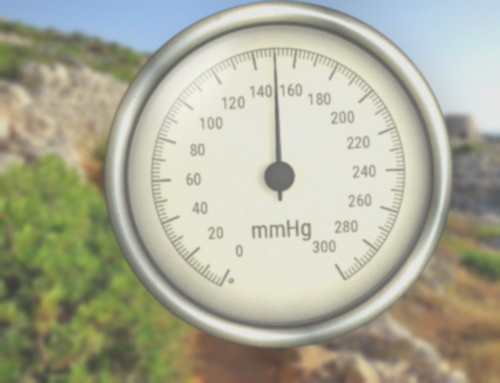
150 mmHg
